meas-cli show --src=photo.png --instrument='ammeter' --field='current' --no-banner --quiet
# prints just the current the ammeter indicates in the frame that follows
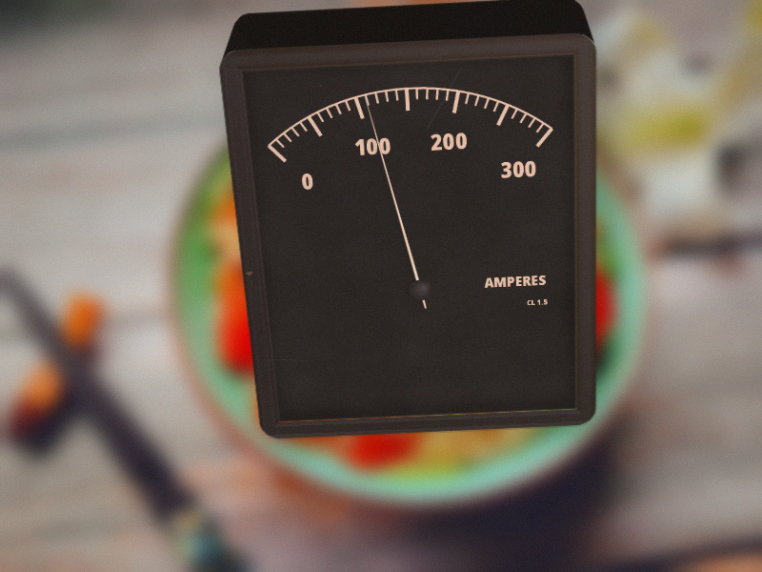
110 A
